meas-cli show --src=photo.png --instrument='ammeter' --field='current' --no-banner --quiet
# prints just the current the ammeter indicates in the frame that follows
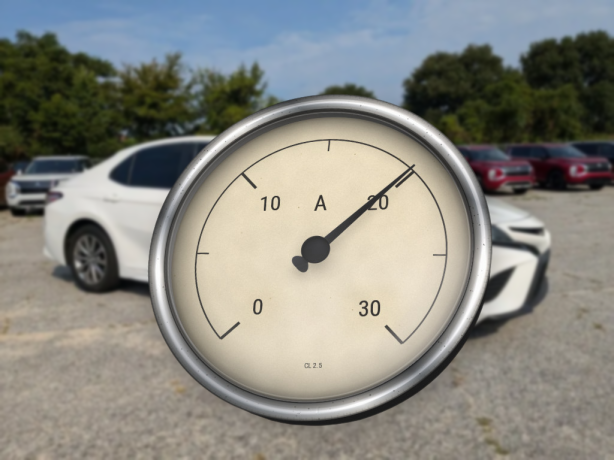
20 A
